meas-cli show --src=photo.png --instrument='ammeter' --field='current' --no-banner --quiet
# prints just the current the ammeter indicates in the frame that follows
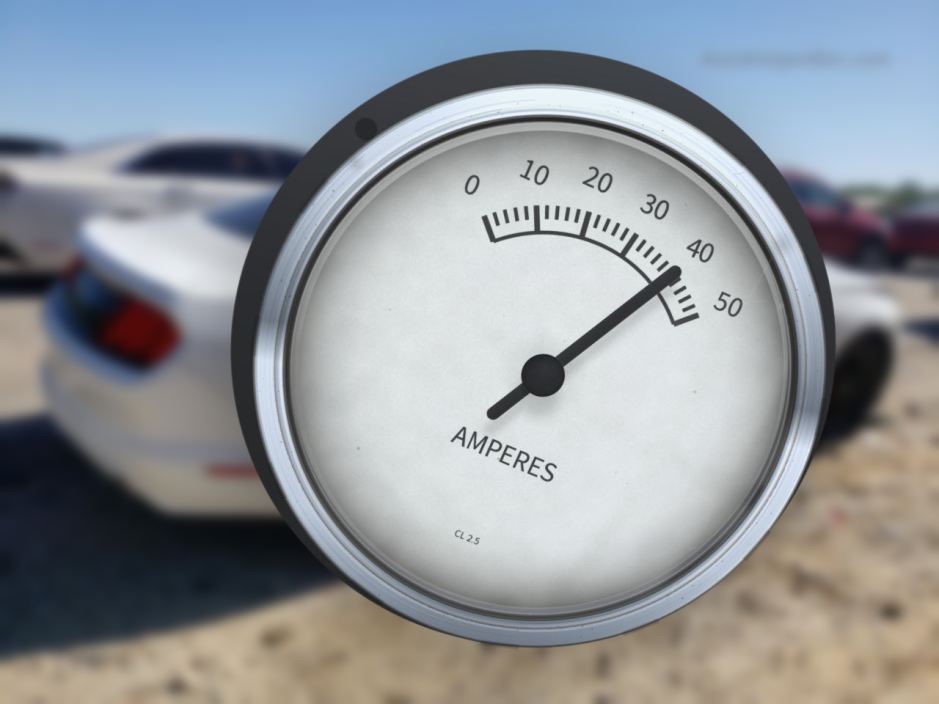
40 A
